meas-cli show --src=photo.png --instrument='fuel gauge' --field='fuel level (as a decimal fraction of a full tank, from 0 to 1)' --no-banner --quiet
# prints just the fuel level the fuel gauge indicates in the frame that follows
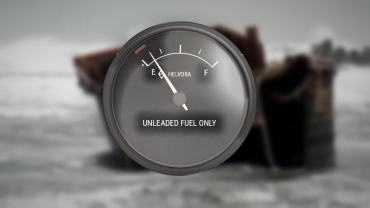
0.125
